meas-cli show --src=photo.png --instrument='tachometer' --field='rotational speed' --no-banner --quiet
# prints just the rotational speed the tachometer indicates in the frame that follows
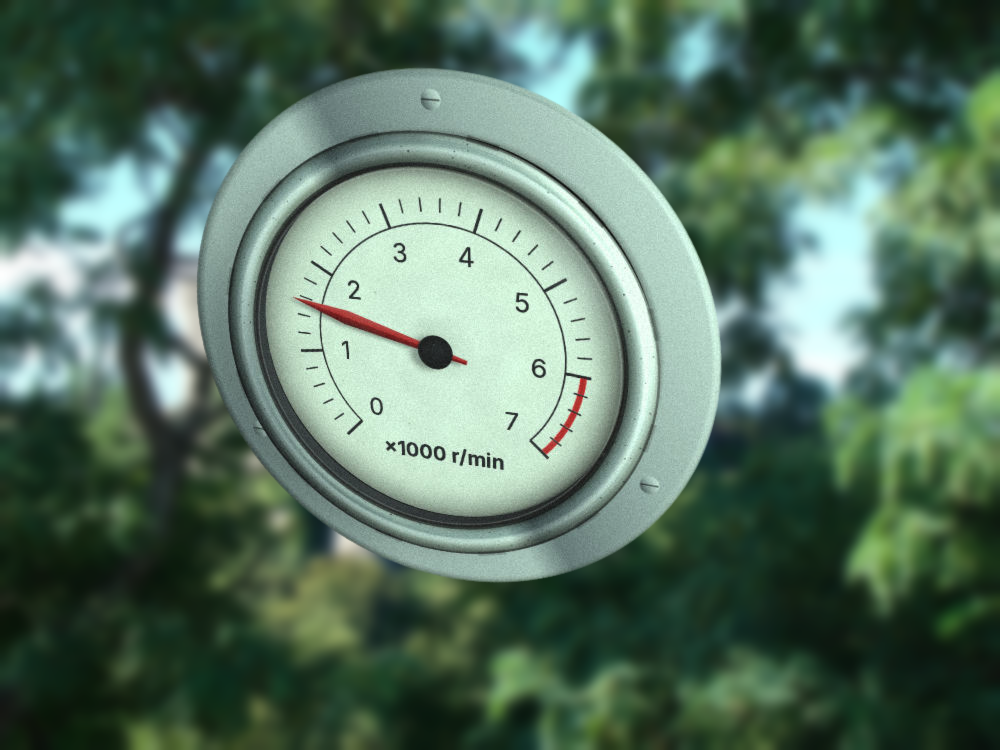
1600 rpm
